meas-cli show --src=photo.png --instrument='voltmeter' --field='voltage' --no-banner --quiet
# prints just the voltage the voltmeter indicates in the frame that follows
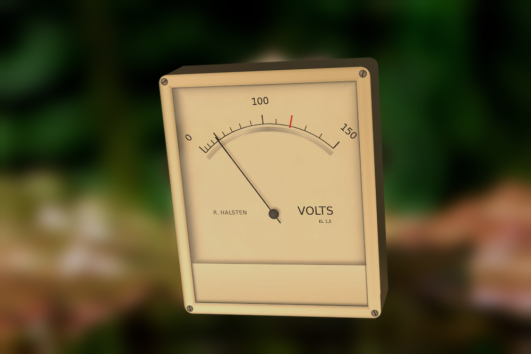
50 V
